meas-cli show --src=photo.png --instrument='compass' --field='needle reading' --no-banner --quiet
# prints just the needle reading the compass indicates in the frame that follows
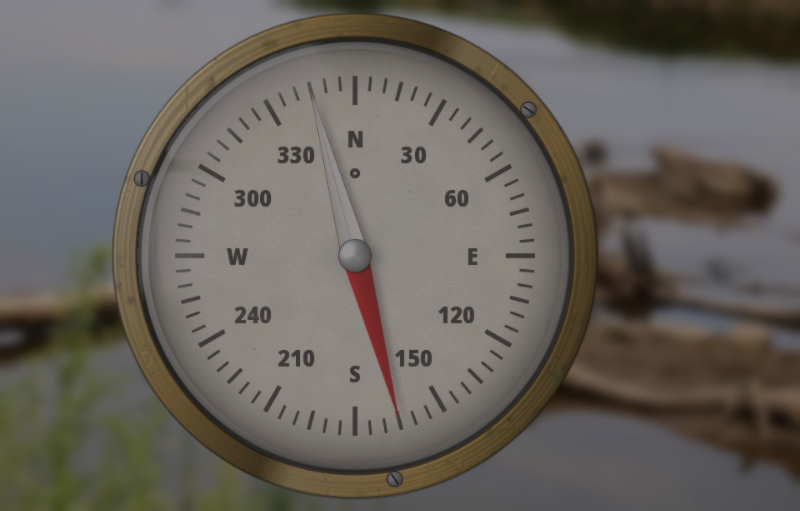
165 °
